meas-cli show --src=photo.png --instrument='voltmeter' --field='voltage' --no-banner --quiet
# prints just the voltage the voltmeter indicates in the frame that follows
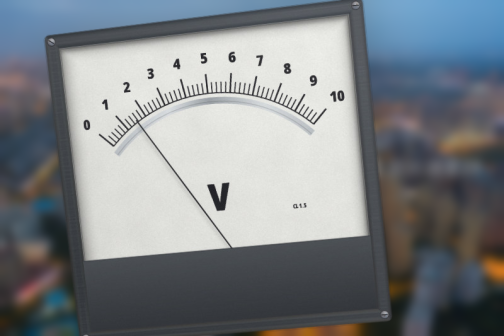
1.6 V
